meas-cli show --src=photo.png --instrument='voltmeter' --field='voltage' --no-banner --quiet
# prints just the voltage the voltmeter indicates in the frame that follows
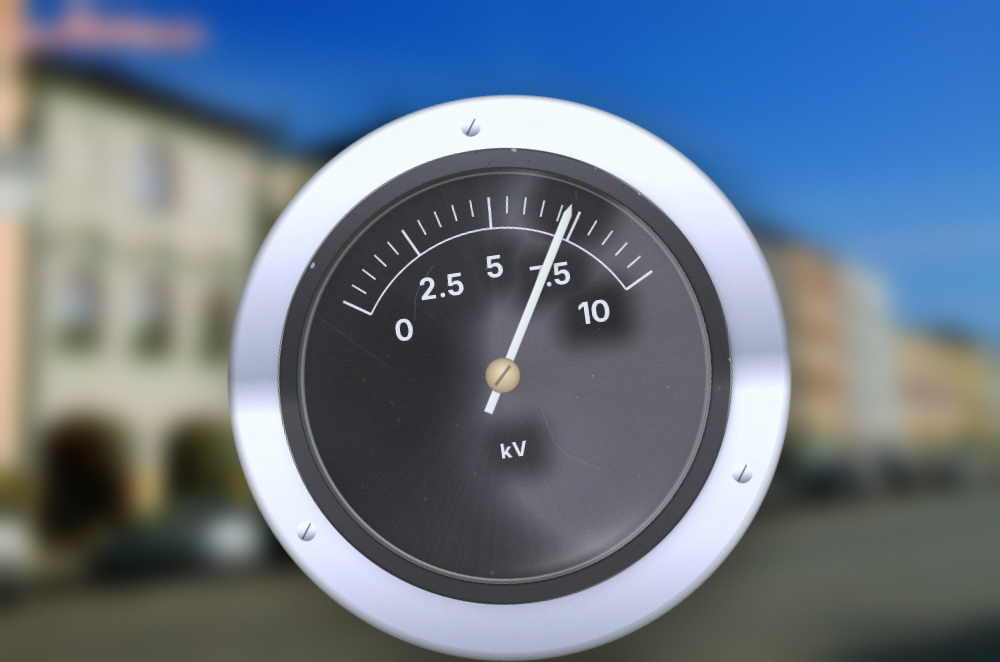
7.25 kV
